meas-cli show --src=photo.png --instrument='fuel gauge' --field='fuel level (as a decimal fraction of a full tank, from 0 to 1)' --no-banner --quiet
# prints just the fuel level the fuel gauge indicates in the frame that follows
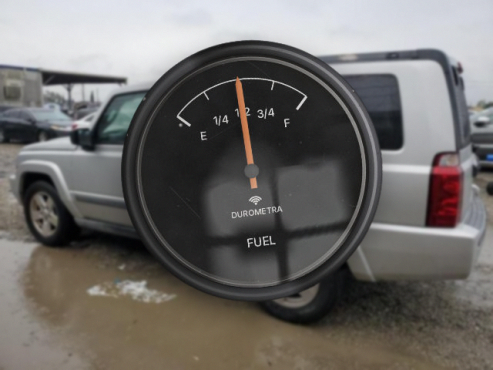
0.5
